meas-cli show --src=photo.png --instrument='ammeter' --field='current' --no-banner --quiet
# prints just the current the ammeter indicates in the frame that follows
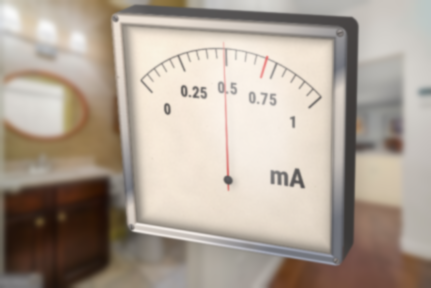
0.5 mA
